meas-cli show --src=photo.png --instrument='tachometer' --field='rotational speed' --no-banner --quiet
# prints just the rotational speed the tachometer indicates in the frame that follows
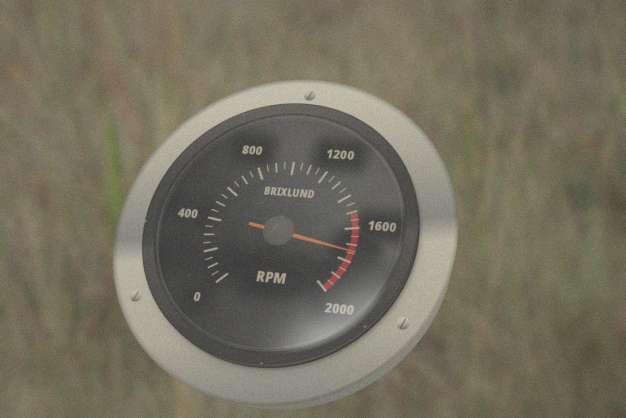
1750 rpm
